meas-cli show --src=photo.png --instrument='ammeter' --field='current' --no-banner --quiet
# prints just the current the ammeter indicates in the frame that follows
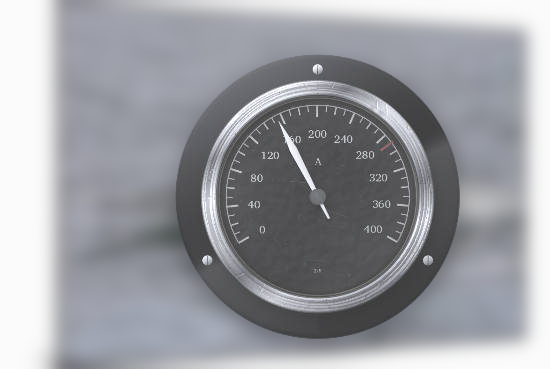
155 A
